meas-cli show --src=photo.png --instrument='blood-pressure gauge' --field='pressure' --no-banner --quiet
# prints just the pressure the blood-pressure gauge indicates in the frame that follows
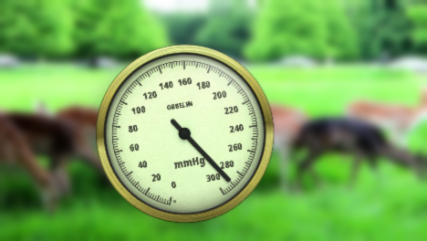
290 mmHg
